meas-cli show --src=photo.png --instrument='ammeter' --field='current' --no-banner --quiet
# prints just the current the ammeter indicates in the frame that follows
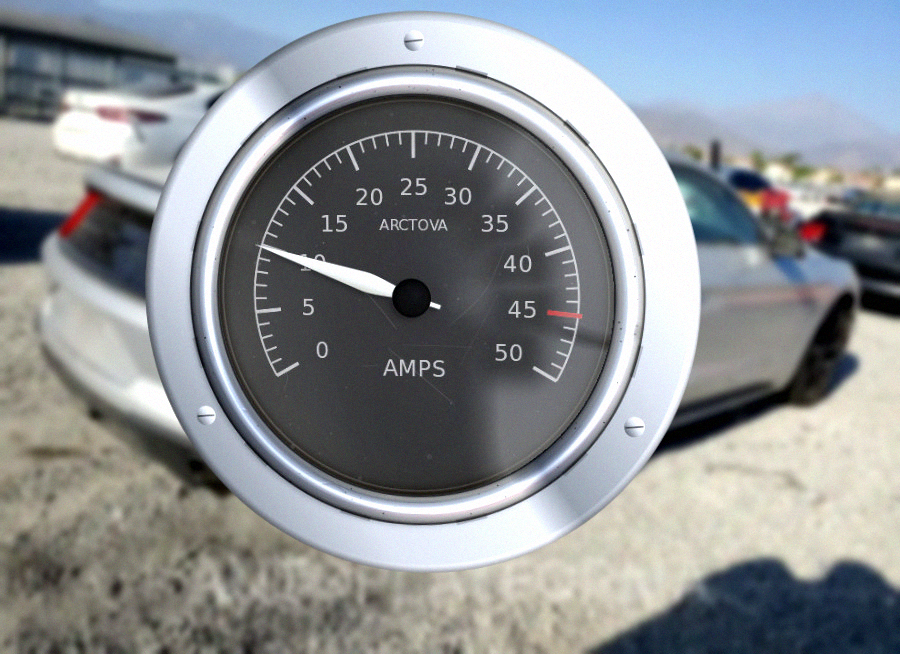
10 A
